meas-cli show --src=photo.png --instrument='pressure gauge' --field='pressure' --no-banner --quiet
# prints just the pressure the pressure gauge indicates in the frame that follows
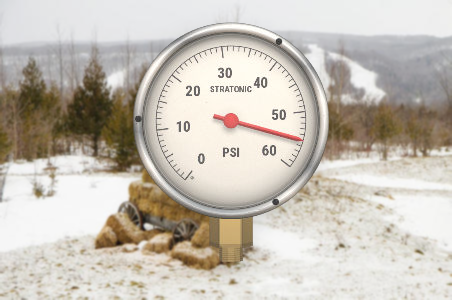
55 psi
